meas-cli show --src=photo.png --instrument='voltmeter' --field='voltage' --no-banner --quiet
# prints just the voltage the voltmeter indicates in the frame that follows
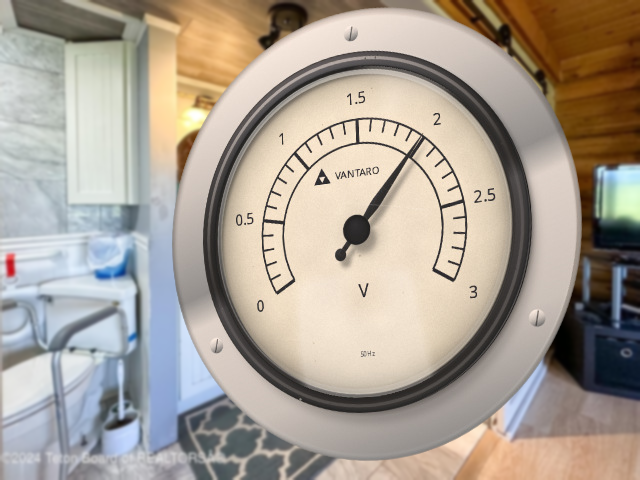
2 V
